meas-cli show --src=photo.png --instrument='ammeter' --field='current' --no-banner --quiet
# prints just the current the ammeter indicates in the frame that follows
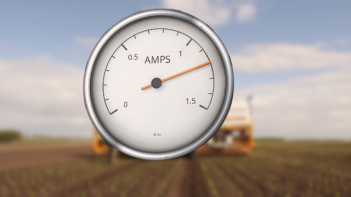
1.2 A
